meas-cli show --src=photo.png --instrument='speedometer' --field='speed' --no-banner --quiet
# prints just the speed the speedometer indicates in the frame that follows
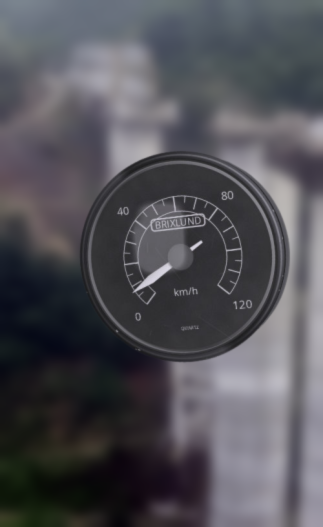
7.5 km/h
